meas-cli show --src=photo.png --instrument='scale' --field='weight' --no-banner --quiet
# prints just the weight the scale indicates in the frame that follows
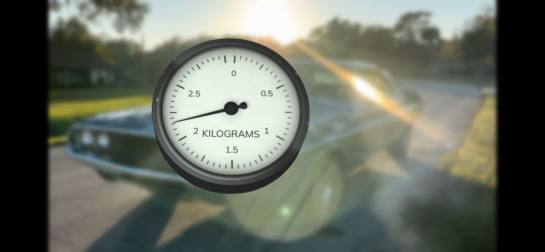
2.15 kg
